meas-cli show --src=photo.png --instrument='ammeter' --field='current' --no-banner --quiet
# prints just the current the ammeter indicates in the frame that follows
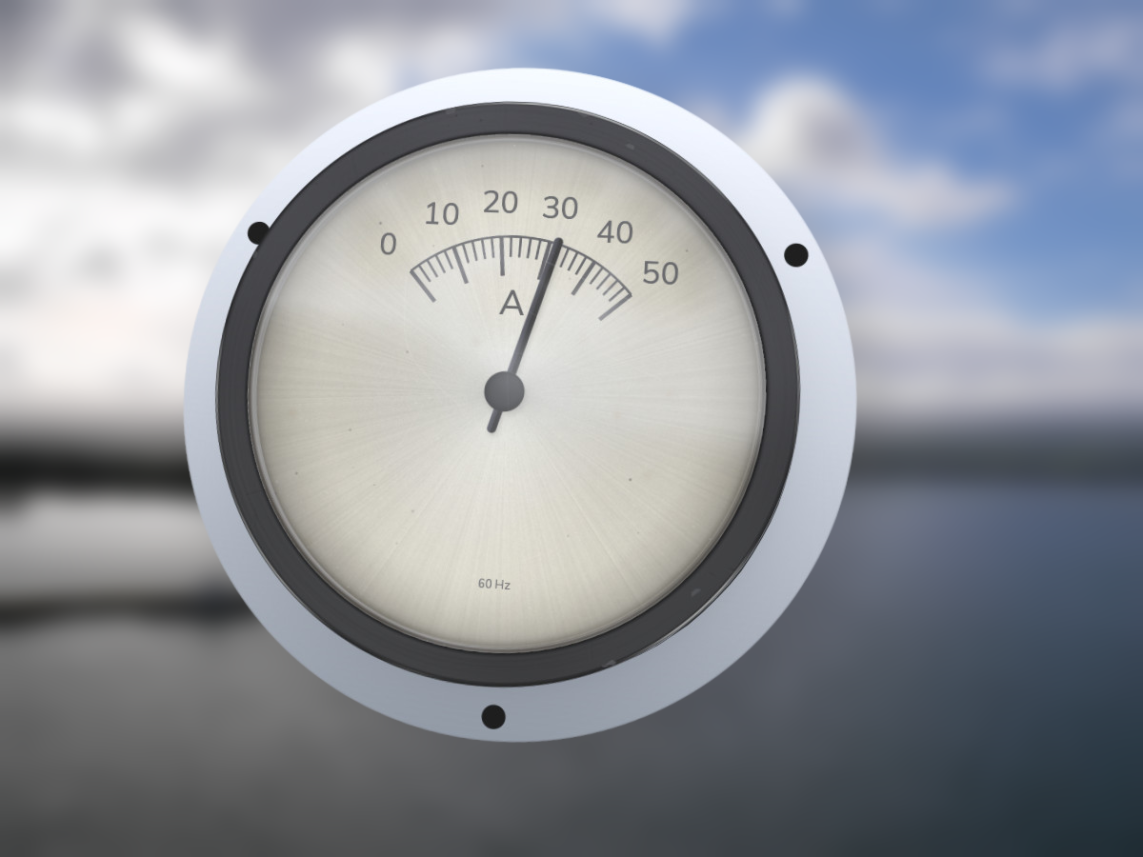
32 A
